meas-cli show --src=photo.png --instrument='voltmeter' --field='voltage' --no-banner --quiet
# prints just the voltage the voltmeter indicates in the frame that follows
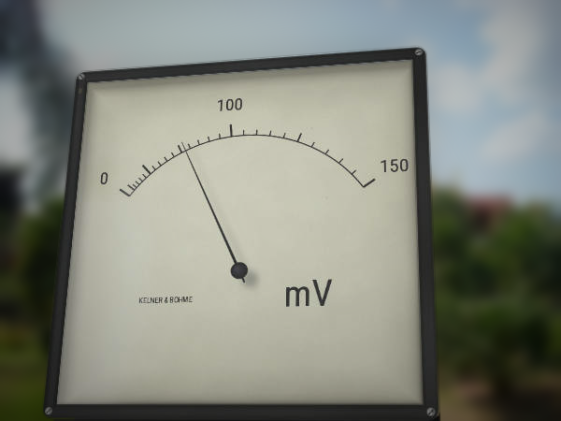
77.5 mV
